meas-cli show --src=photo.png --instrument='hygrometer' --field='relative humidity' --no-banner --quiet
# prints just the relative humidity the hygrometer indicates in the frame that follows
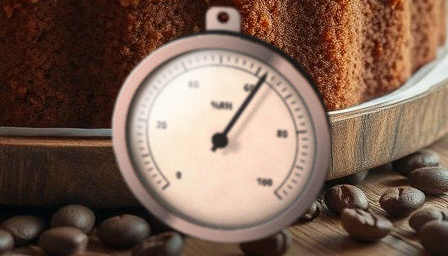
62 %
